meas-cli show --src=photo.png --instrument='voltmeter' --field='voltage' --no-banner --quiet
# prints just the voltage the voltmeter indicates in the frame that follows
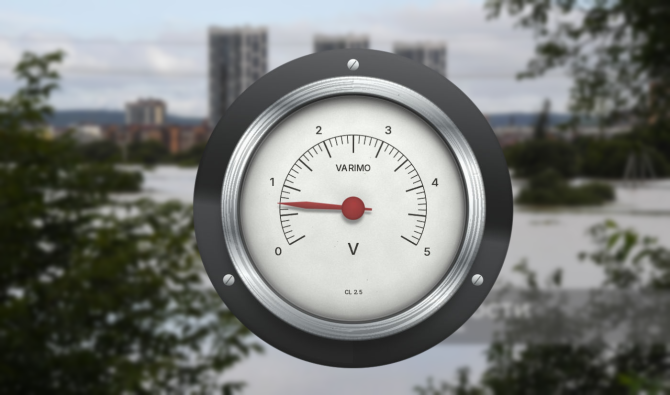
0.7 V
